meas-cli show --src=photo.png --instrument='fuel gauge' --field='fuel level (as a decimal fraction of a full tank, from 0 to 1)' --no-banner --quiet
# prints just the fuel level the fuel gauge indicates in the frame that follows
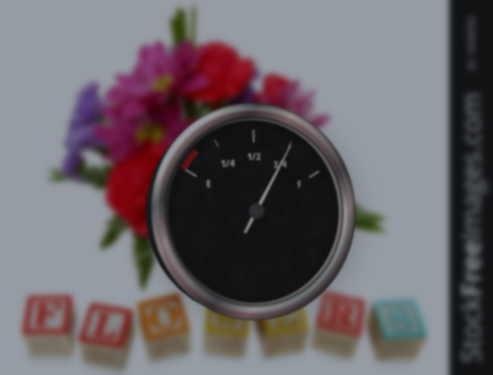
0.75
